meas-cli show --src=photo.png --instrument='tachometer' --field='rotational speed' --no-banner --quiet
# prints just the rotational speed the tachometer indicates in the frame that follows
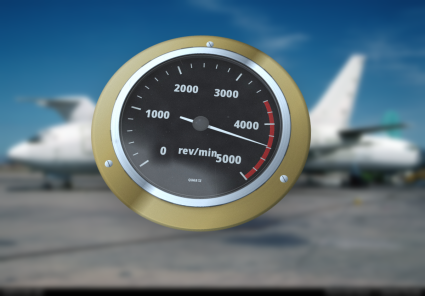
4400 rpm
